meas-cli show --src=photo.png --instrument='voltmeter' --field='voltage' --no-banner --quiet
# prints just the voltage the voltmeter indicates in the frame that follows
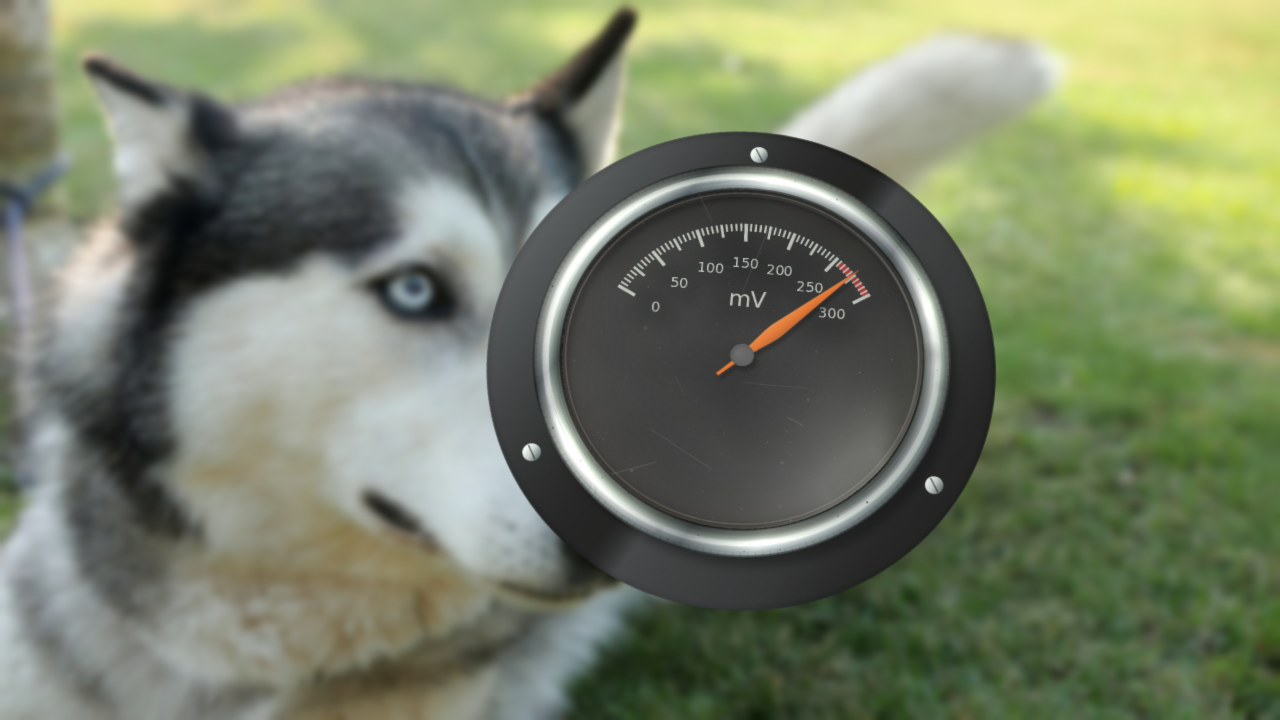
275 mV
